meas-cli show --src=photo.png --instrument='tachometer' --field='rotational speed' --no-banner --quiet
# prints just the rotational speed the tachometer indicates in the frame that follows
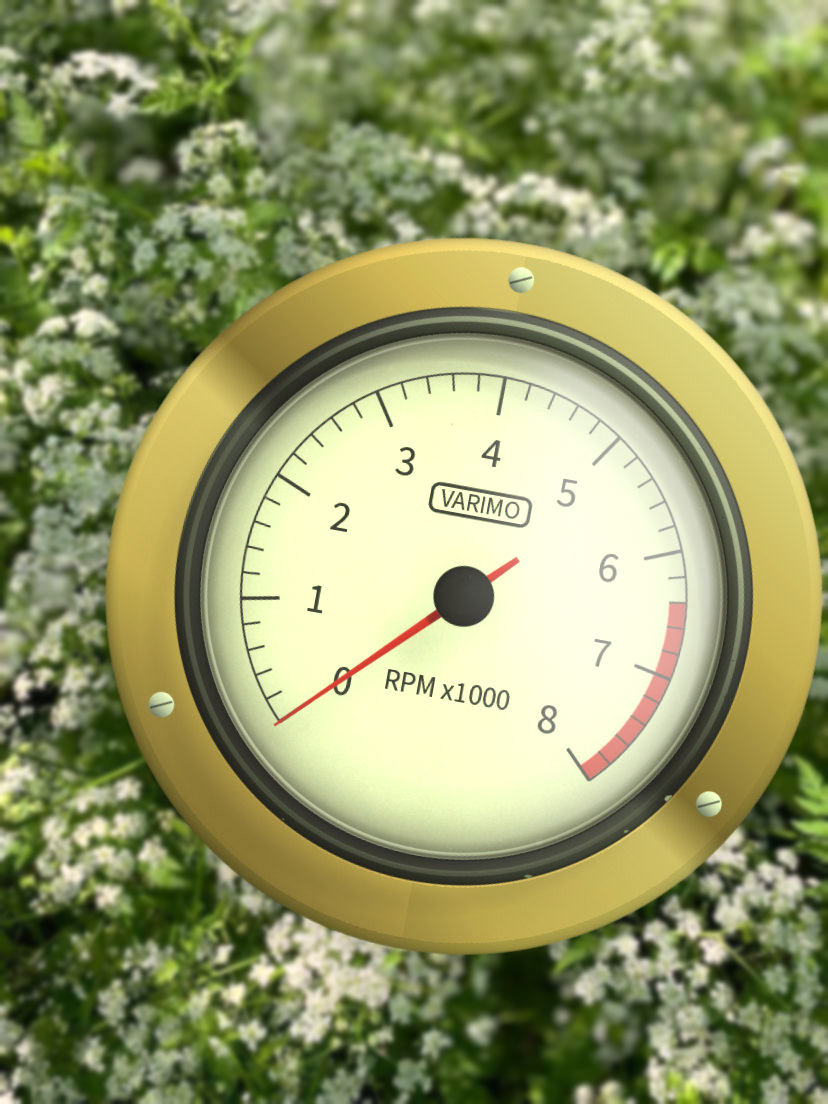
0 rpm
